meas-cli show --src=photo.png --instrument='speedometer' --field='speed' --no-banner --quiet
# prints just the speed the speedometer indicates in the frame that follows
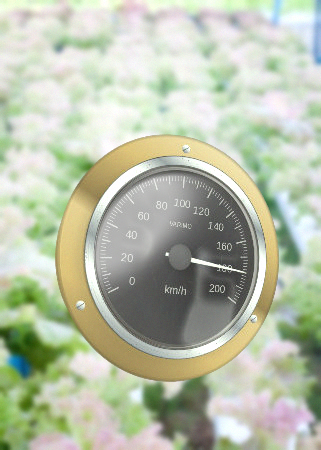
180 km/h
